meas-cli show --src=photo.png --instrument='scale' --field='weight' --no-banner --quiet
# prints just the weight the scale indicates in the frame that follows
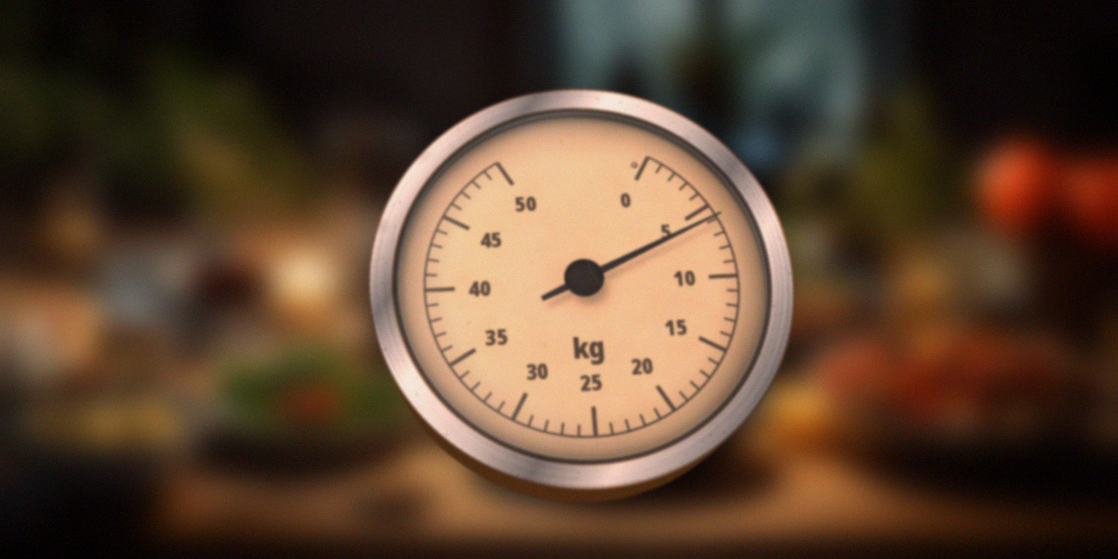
6 kg
